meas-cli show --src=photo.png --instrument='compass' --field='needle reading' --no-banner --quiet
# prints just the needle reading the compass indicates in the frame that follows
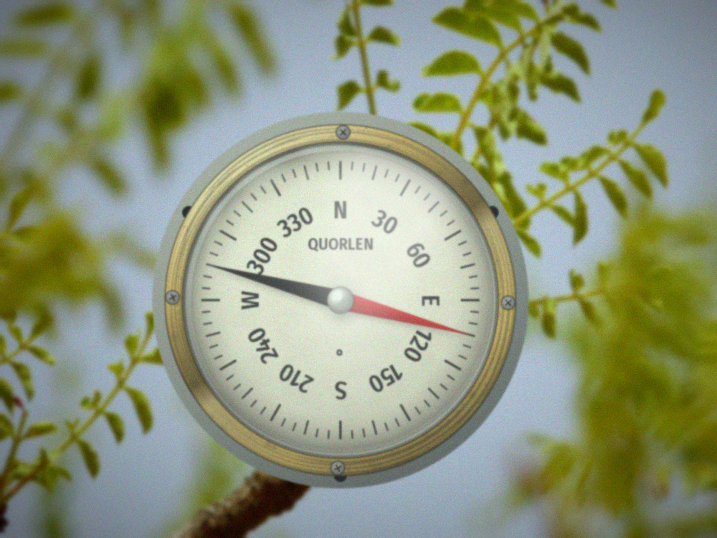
105 °
